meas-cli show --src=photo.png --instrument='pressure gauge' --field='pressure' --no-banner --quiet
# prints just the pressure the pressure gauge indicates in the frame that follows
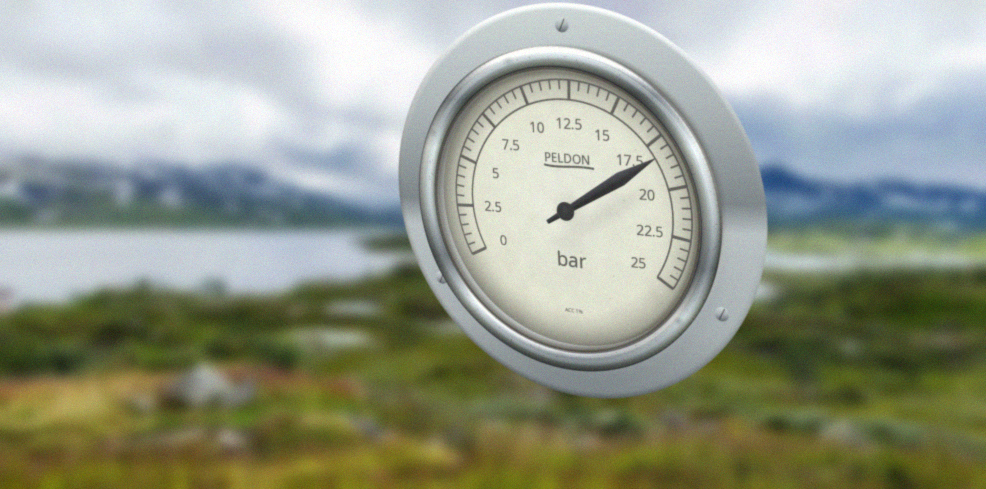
18.25 bar
